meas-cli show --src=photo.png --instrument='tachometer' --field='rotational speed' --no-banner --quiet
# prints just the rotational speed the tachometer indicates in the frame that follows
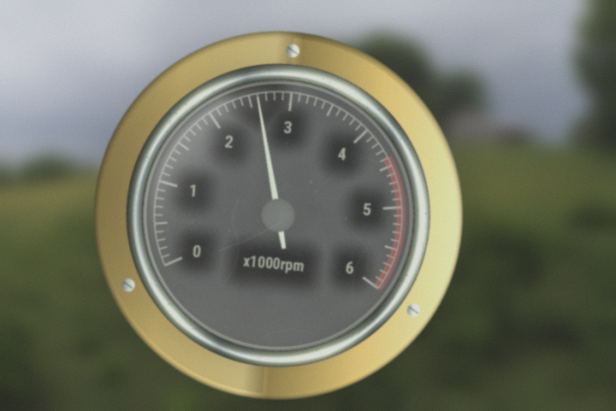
2600 rpm
